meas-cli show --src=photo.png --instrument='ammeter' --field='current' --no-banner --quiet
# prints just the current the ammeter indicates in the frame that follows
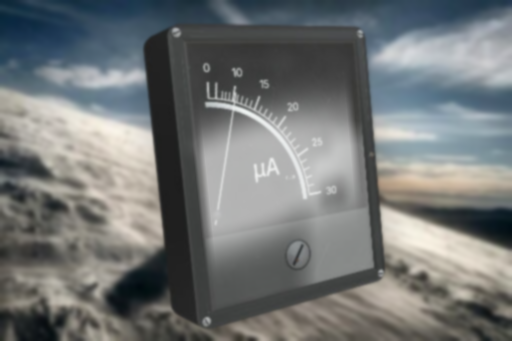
10 µA
